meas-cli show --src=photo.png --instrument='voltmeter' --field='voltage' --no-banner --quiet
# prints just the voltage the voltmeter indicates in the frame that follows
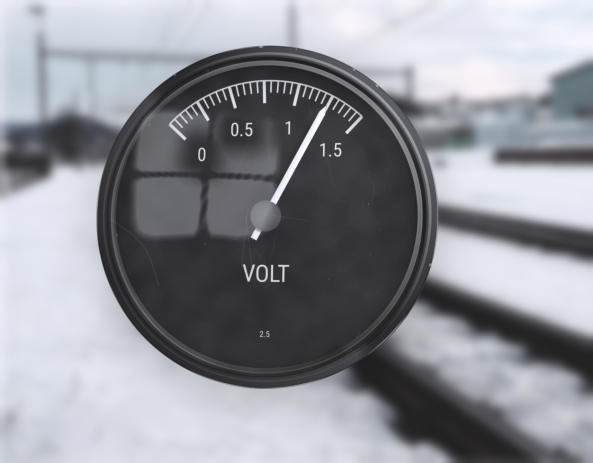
1.25 V
